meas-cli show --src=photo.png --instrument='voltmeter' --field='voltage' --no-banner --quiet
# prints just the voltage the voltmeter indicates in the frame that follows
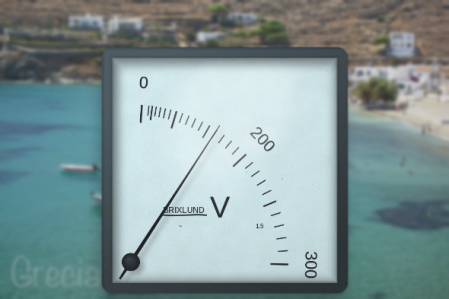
160 V
